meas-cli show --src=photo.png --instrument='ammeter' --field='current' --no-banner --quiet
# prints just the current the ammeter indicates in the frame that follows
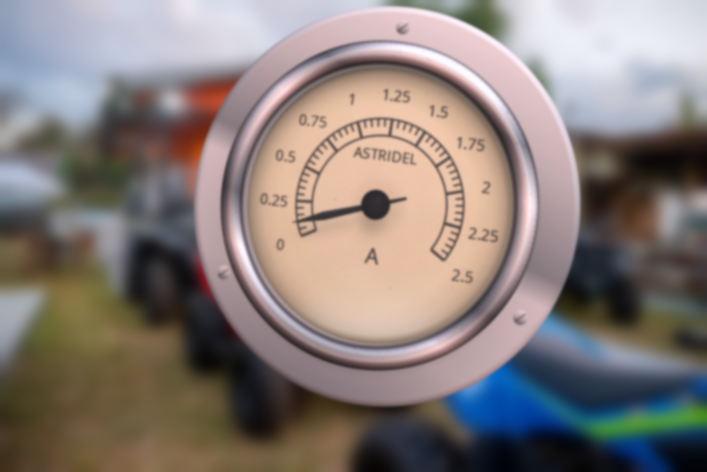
0.1 A
